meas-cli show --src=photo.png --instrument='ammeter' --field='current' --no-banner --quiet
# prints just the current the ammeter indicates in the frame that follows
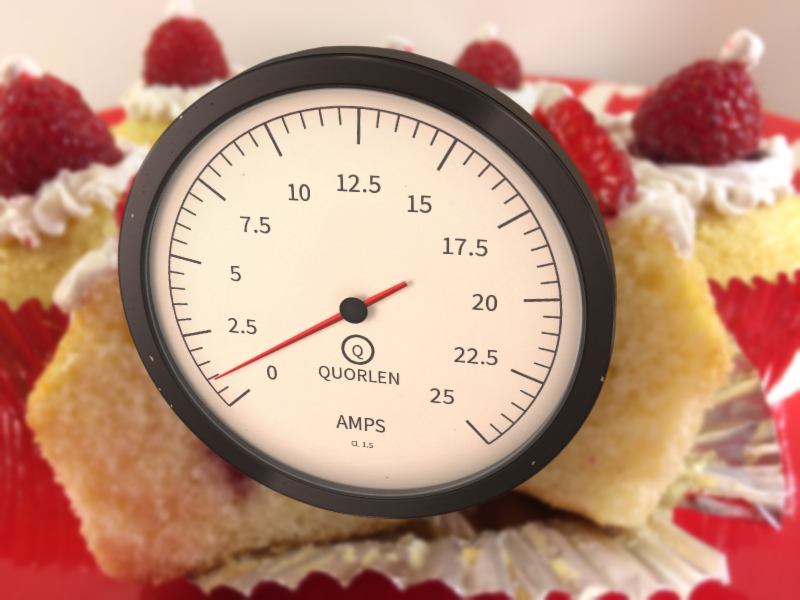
1 A
